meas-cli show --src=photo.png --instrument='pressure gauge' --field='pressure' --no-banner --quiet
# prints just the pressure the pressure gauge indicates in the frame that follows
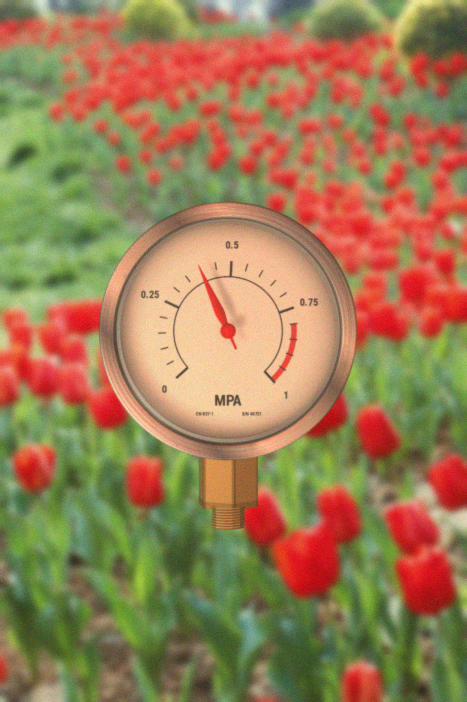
0.4 MPa
